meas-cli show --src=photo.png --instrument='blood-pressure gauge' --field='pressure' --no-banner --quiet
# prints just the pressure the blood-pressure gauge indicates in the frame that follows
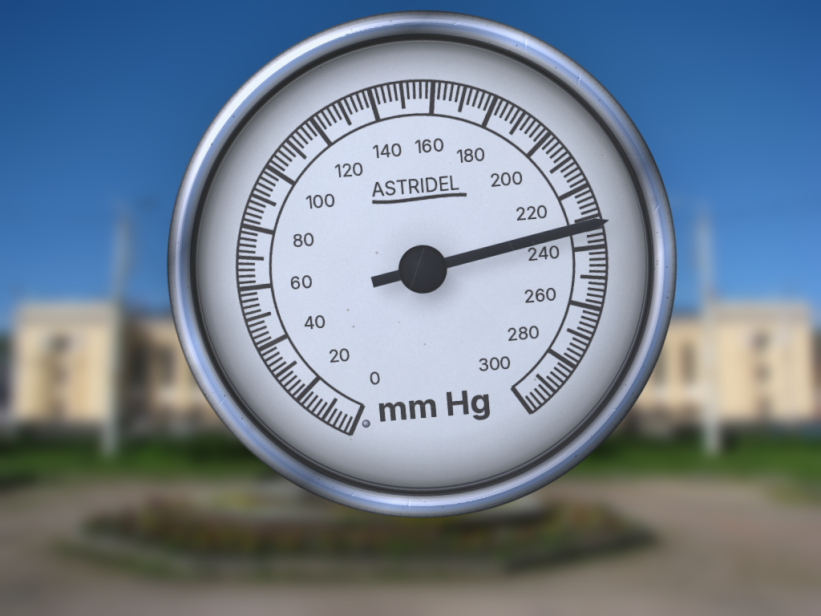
232 mmHg
